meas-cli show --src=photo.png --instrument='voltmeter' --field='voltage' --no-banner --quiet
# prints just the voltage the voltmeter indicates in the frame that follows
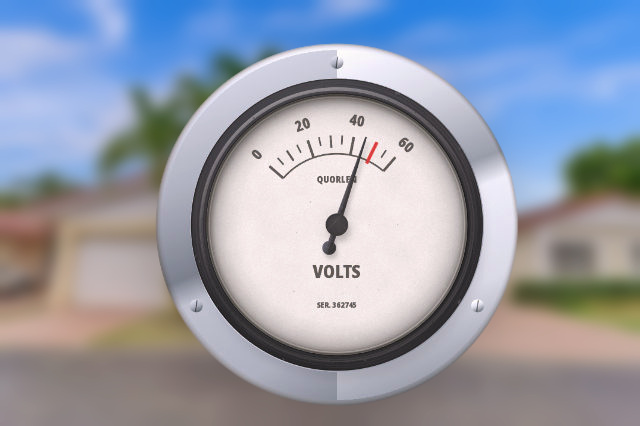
45 V
